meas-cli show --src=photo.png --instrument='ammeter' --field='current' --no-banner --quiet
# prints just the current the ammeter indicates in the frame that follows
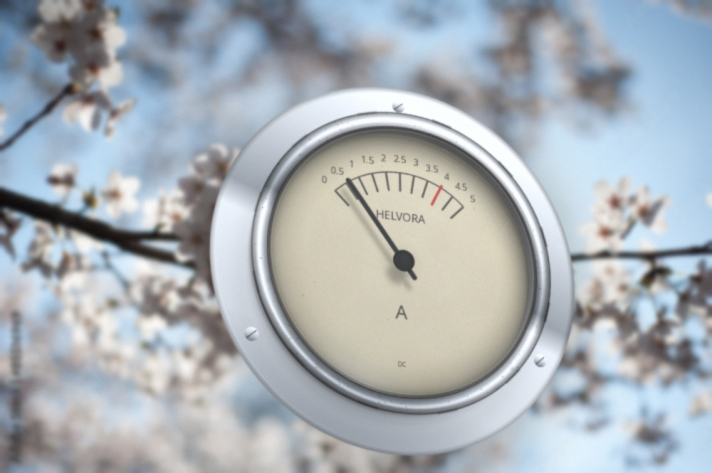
0.5 A
